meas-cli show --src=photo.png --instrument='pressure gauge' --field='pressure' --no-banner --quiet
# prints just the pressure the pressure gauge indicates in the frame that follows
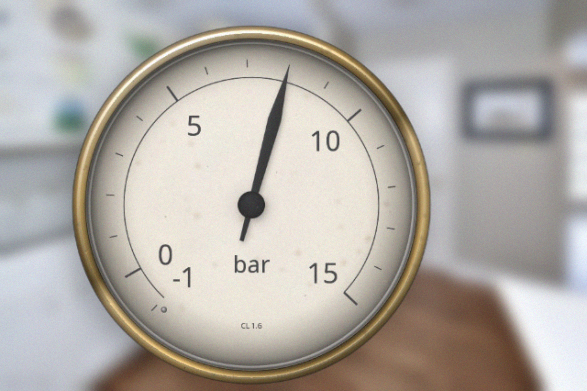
8 bar
